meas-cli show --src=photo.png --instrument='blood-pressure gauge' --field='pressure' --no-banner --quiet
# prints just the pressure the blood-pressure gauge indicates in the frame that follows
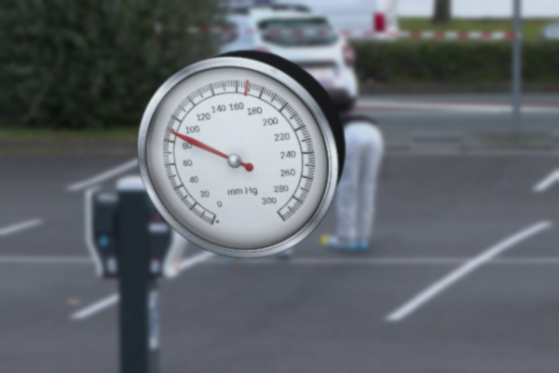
90 mmHg
